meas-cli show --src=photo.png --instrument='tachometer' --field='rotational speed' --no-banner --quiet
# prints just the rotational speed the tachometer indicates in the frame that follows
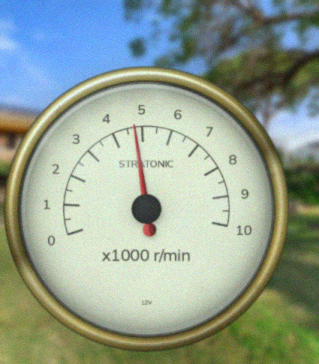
4750 rpm
